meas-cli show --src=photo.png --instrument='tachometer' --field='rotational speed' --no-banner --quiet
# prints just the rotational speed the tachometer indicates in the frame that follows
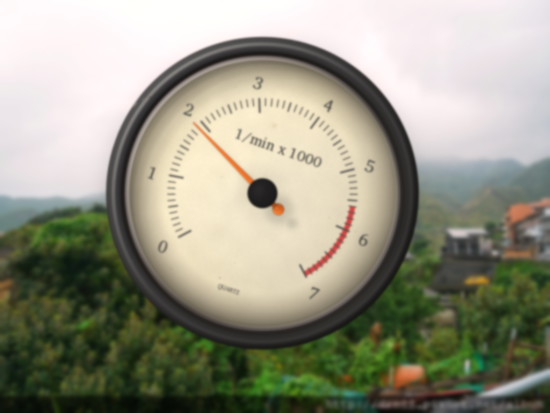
1900 rpm
